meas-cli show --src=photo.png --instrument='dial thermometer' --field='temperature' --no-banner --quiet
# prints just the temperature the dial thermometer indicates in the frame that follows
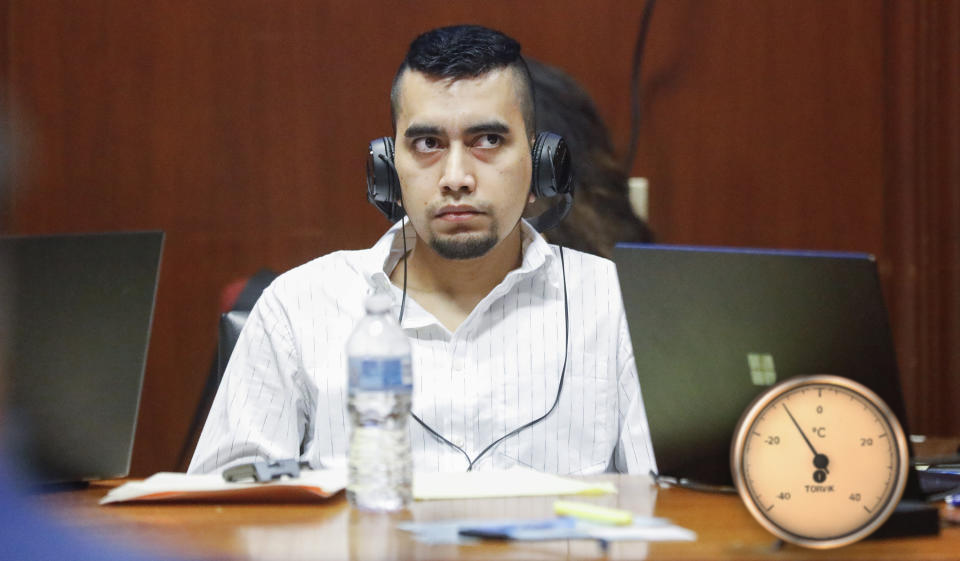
-10 °C
